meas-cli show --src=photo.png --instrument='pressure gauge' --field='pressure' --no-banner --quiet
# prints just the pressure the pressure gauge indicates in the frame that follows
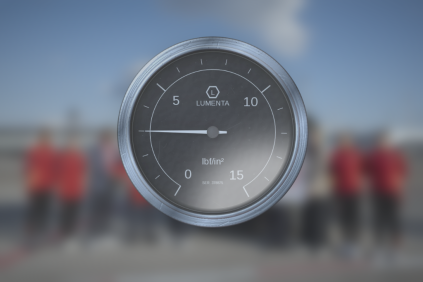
3 psi
